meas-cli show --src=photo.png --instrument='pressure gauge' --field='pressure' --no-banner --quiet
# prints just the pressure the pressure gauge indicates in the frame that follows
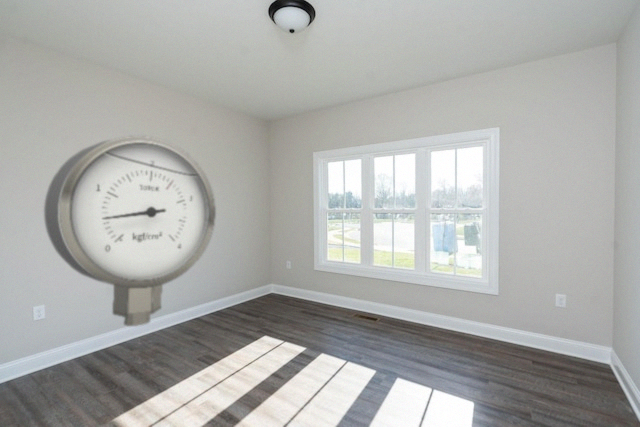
0.5 kg/cm²
